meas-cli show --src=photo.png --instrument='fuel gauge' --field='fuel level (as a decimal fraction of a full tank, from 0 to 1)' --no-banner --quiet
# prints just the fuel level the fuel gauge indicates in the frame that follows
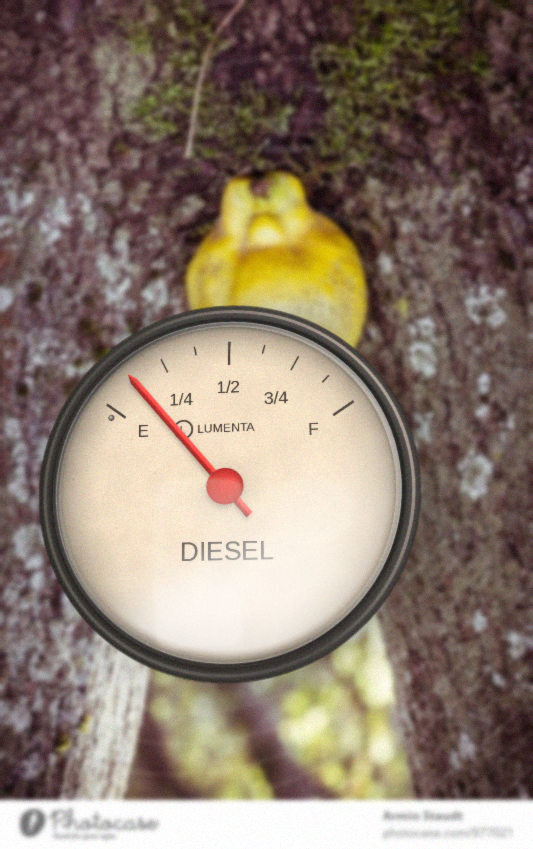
0.125
